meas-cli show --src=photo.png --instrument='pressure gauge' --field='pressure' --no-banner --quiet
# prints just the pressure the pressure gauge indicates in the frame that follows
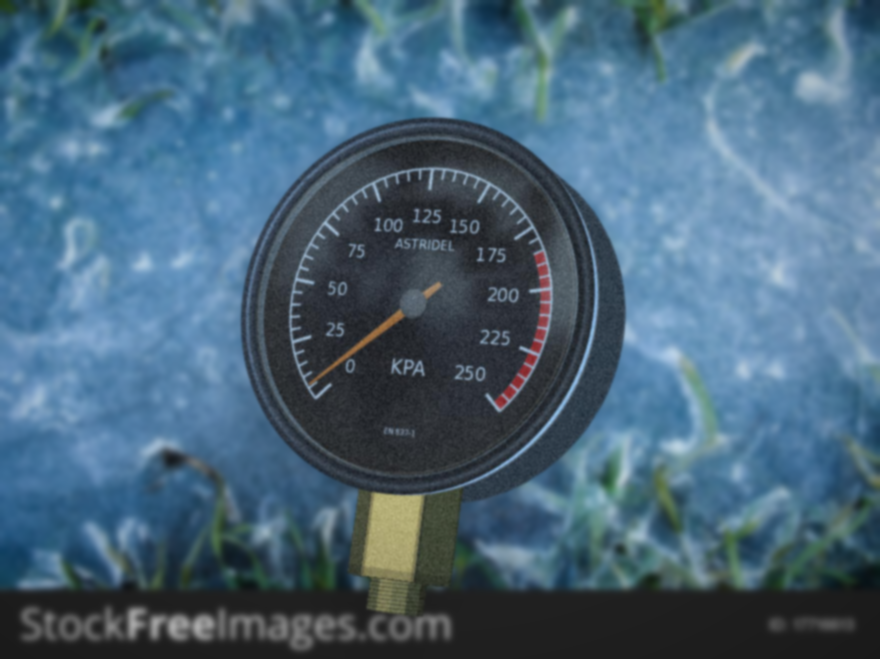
5 kPa
